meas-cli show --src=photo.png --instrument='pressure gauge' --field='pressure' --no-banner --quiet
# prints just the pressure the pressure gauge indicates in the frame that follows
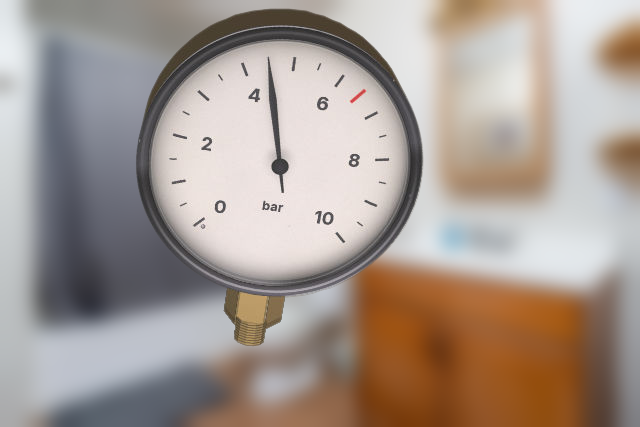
4.5 bar
